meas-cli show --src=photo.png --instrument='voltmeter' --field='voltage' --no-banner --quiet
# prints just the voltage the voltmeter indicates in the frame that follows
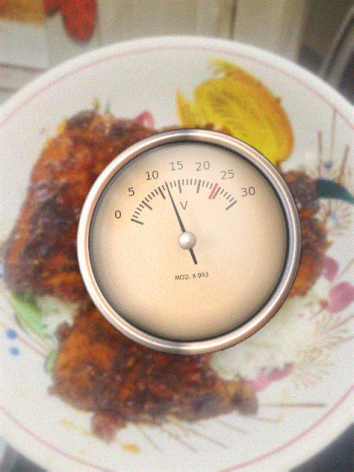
12 V
